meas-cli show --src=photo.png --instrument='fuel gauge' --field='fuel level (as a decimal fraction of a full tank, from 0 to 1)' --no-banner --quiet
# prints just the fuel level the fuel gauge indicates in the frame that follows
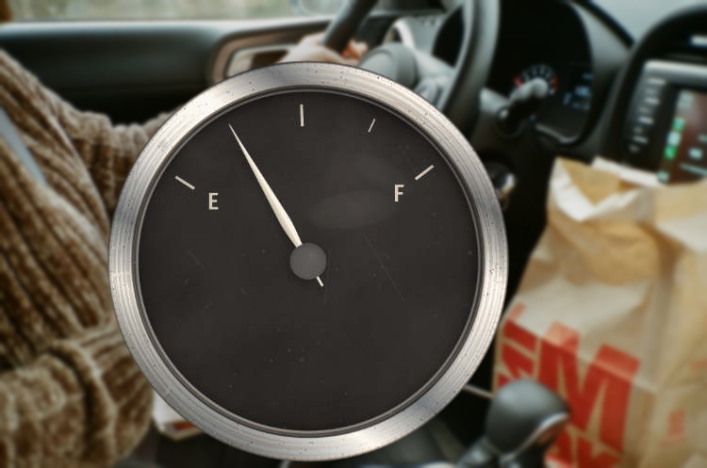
0.25
